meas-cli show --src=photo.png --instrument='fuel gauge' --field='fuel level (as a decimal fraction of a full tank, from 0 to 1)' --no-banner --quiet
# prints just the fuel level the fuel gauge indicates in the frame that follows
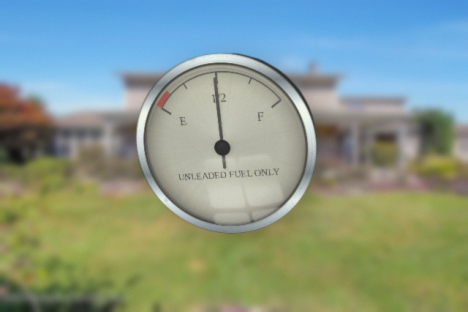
0.5
